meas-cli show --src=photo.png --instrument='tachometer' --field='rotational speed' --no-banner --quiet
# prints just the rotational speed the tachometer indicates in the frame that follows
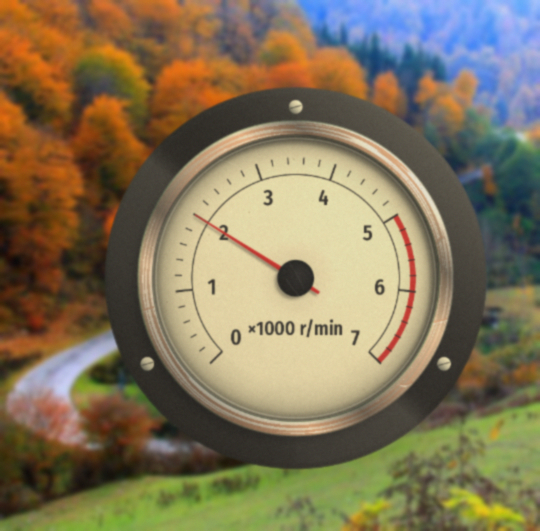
2000 rpm
